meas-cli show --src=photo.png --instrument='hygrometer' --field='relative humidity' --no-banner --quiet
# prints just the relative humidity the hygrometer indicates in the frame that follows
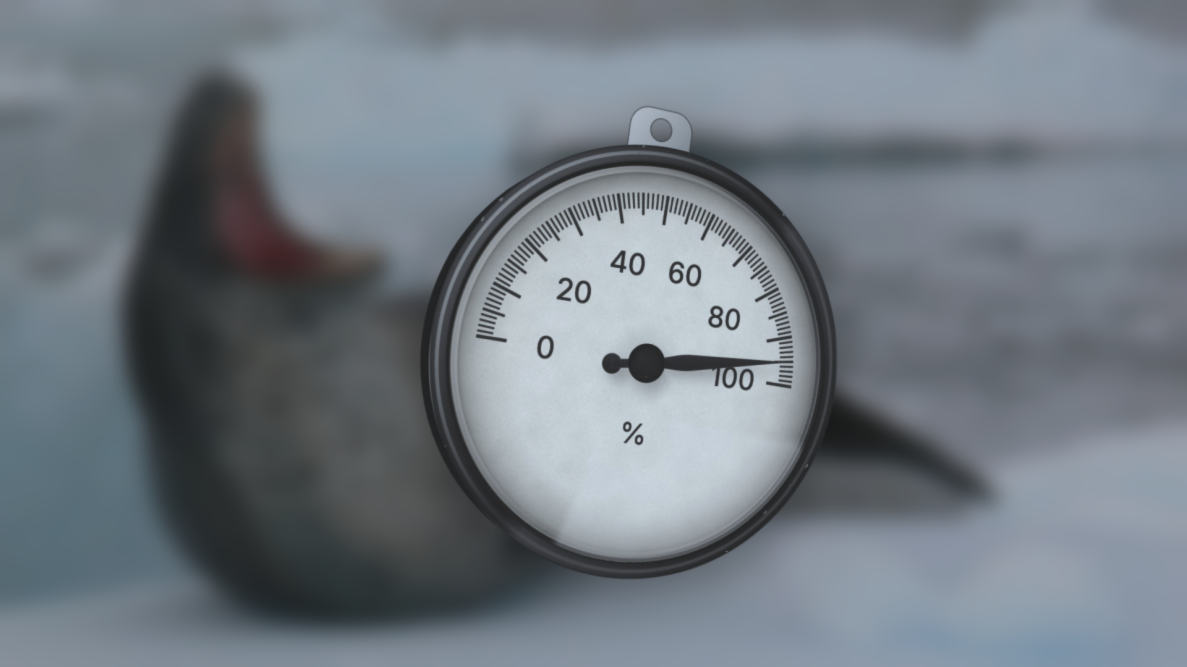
95 %
